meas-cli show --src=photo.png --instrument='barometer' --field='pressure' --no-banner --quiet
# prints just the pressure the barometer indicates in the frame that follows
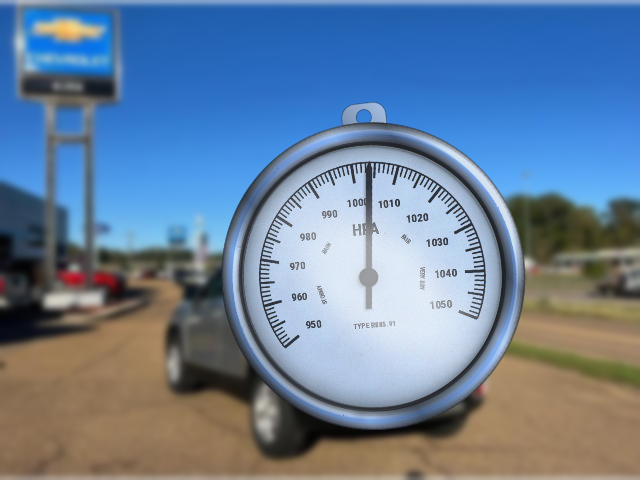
1004 hPa
